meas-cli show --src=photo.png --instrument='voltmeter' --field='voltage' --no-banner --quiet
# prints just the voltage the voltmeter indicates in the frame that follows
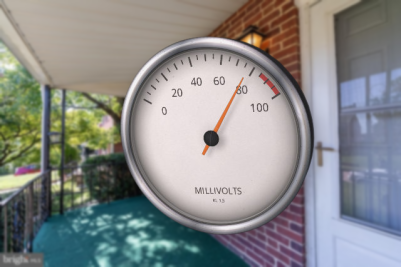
77.5 mV
